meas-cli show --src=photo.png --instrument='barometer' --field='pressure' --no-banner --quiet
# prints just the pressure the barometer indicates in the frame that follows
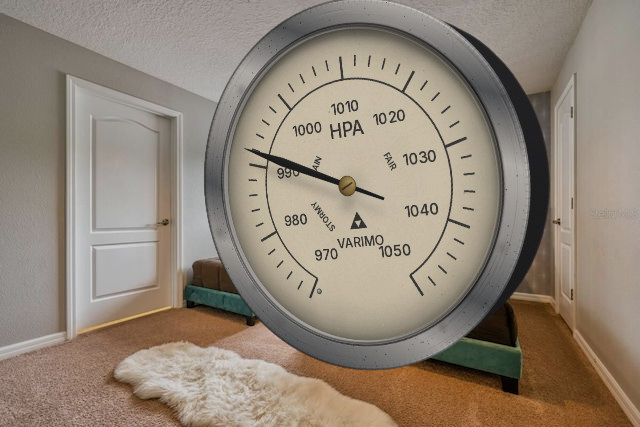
992 hPa
